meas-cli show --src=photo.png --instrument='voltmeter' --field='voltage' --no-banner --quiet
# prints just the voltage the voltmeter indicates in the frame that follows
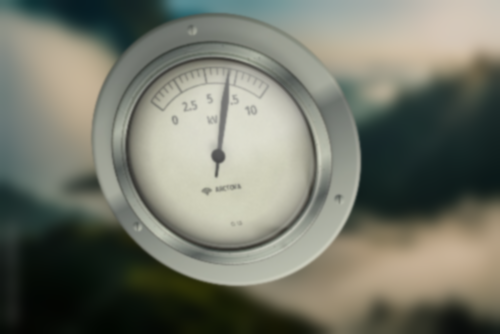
7 kV
